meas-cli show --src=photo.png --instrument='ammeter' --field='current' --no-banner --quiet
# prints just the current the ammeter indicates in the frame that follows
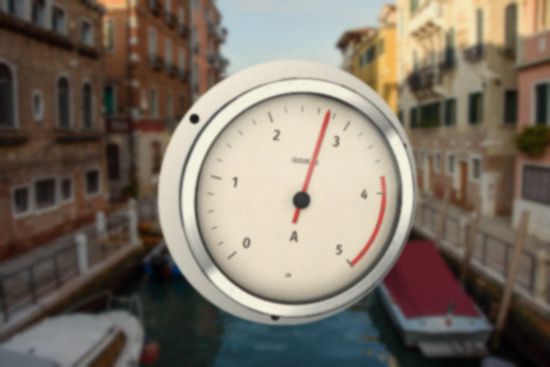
2.7 A
